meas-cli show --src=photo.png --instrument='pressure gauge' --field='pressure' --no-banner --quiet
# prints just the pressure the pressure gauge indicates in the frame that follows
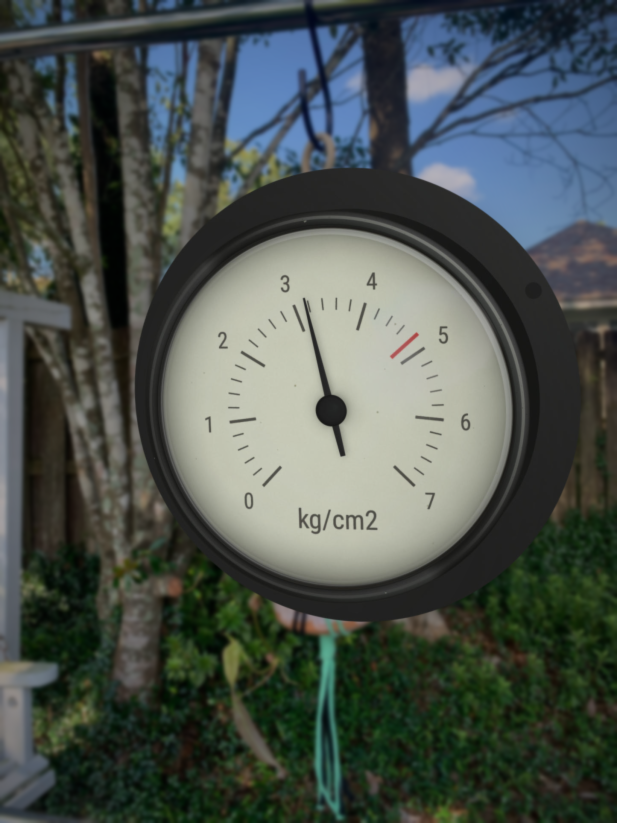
3.2 kg/cm²
